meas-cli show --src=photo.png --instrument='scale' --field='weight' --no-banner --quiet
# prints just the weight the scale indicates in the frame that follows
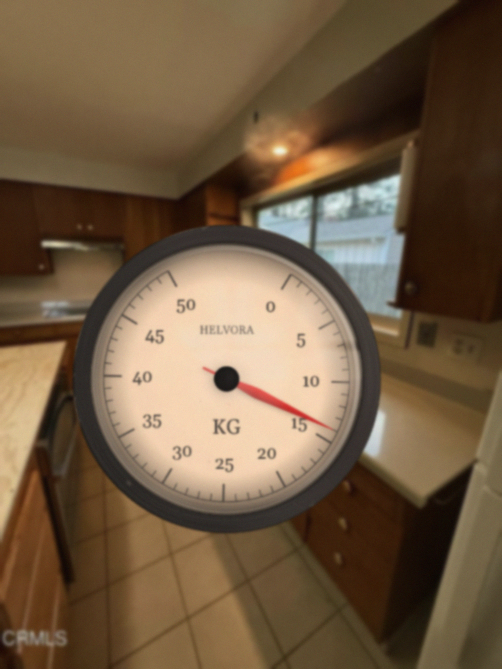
14 kg
